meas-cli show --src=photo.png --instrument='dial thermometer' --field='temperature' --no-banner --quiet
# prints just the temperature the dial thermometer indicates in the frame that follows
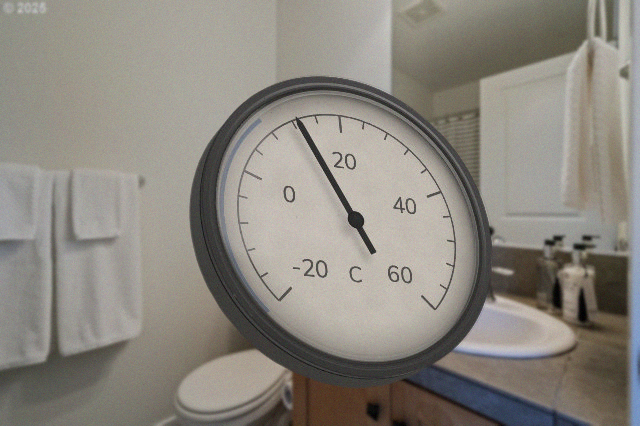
12 °C
